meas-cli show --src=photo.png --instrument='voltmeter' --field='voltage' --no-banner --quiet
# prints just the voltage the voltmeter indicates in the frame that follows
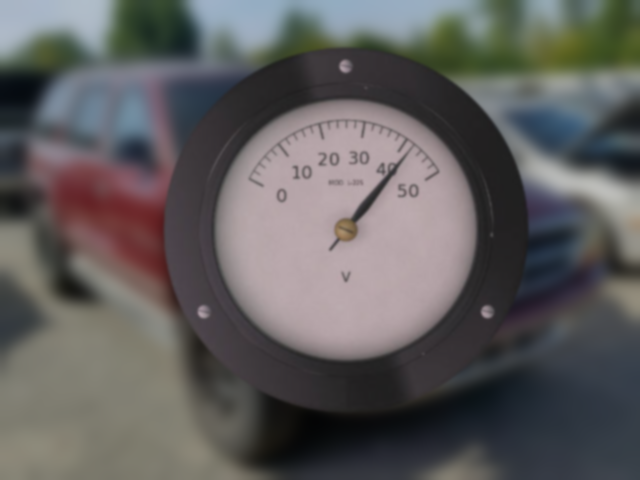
42 V
